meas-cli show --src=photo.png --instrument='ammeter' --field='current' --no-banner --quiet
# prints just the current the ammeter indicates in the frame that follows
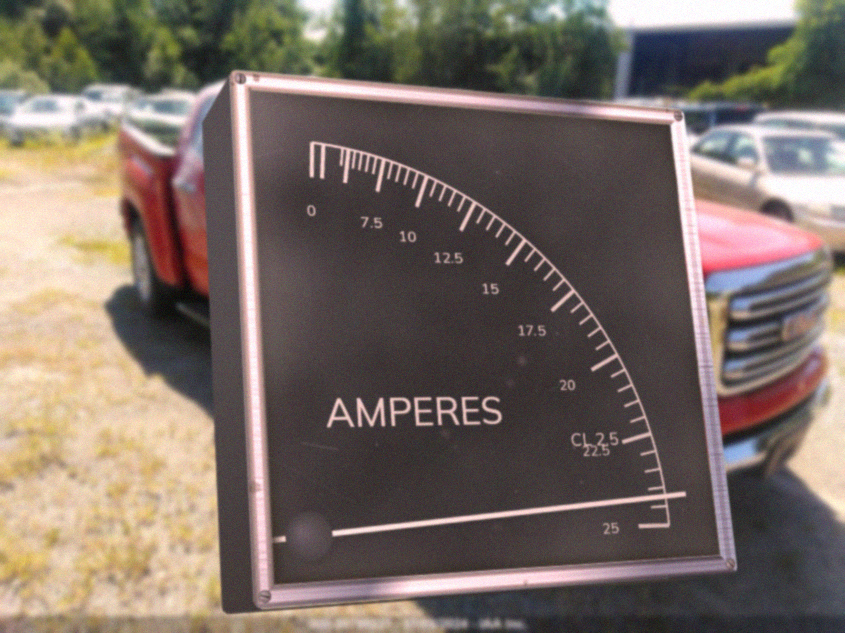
24.25 A
